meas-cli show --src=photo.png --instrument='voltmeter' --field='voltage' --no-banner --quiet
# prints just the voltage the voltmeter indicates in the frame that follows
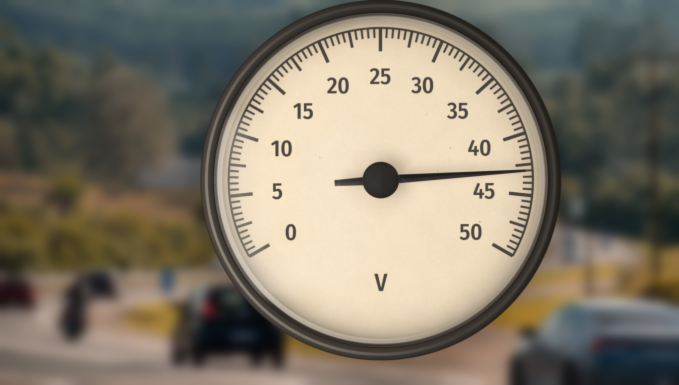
43 V
